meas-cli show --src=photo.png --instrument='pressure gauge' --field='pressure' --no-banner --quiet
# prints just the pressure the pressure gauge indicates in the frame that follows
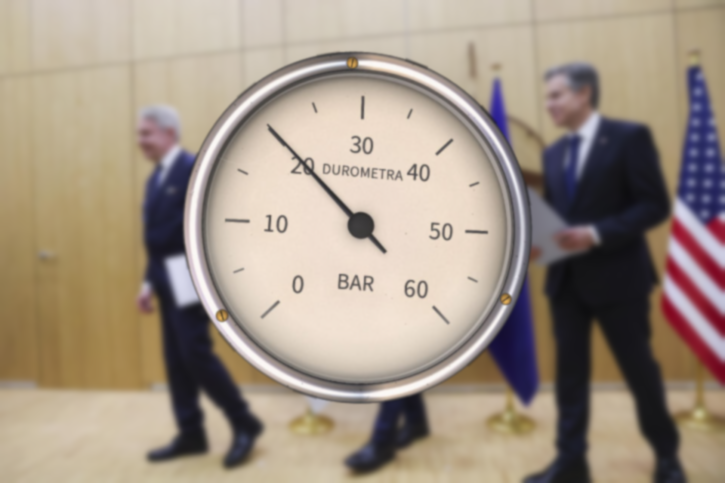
20 bar
